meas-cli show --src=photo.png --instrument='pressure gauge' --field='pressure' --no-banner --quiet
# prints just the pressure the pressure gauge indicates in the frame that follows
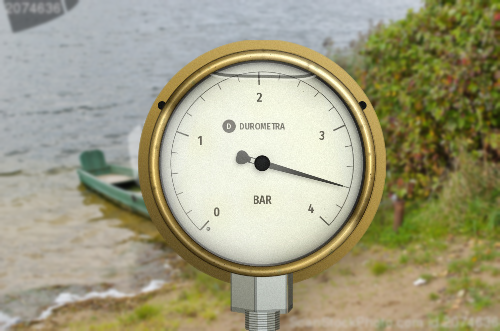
3.6 bar
